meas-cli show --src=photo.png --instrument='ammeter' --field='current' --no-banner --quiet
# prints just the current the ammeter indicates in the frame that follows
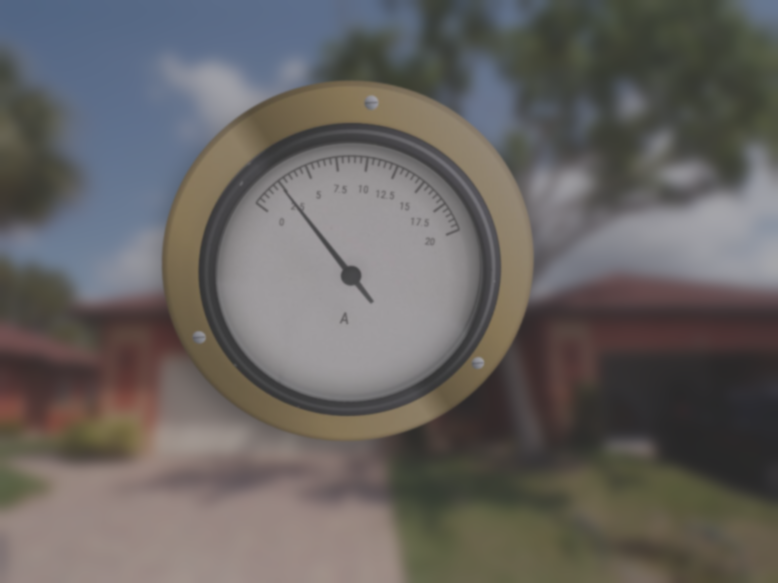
2.5 A
